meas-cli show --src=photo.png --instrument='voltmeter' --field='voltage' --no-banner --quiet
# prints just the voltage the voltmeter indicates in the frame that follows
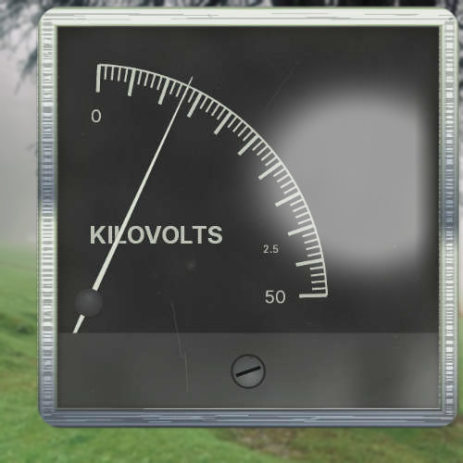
13 kV
